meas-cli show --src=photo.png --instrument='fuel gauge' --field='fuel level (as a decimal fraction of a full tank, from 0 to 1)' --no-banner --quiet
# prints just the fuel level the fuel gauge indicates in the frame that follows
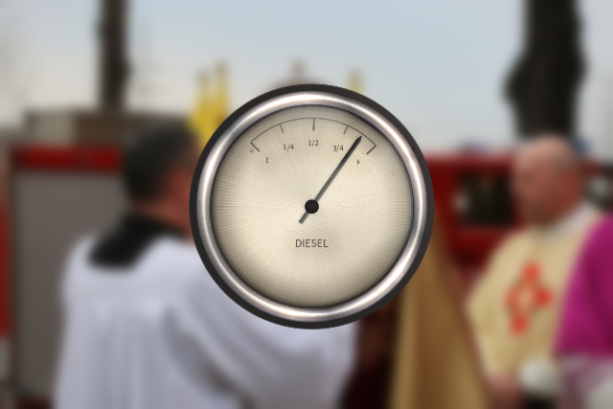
0.875
